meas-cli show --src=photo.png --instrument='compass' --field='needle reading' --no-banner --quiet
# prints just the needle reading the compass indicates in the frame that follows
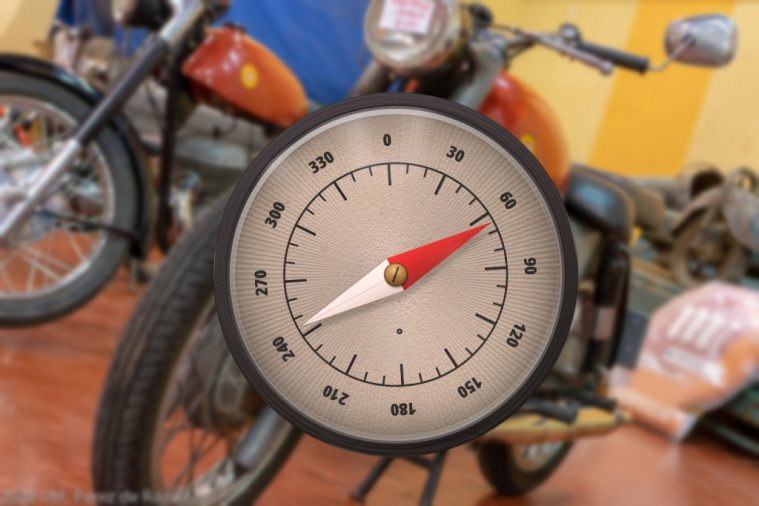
65 °
